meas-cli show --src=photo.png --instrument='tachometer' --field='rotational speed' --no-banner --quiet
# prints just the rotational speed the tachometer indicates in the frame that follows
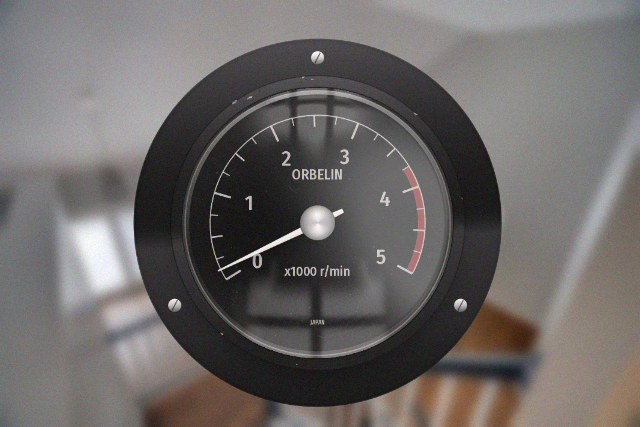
125 rpm
